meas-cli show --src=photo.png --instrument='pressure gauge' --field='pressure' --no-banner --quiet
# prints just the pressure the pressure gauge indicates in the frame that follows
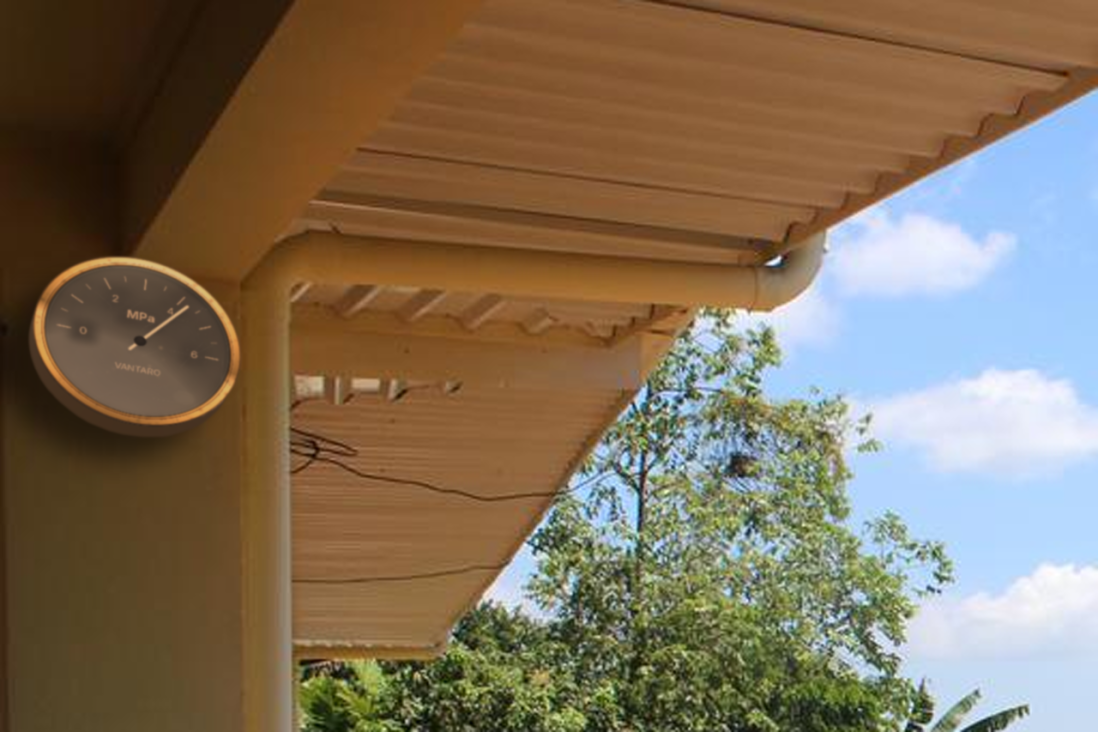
4.25 MPa
